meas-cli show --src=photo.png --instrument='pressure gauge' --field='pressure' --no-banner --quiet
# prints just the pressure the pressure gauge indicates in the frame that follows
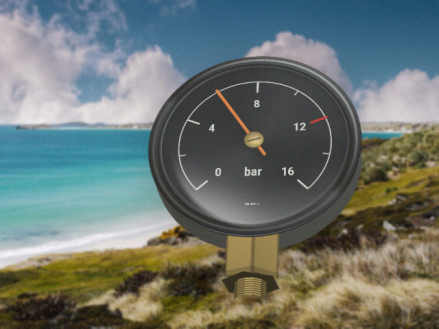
6 bar
